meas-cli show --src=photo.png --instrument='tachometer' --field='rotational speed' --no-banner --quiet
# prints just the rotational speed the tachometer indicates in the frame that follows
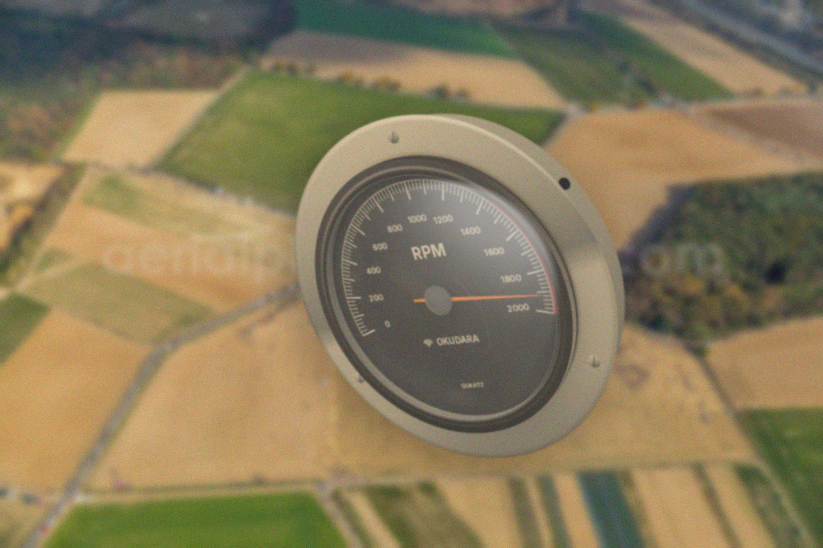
1900 rpm
